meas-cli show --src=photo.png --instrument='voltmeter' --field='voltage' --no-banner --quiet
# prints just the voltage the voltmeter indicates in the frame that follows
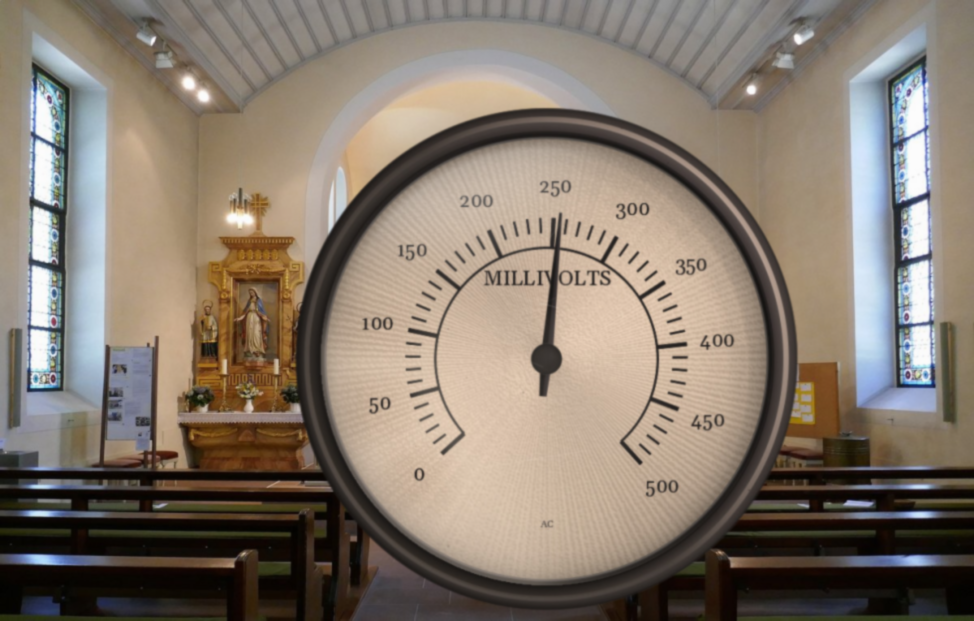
255 mV
